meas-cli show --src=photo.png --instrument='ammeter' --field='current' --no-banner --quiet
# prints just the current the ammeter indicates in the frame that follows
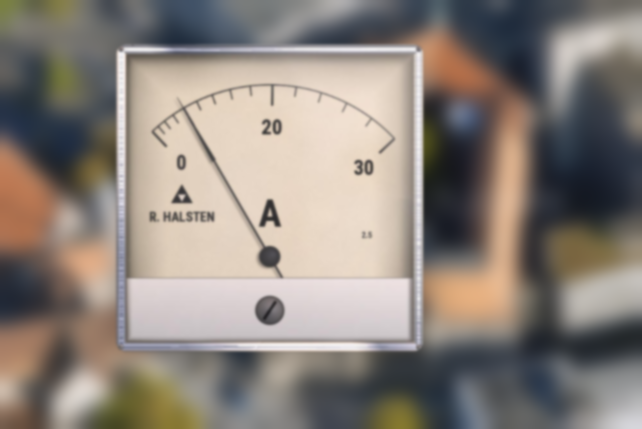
10 A
